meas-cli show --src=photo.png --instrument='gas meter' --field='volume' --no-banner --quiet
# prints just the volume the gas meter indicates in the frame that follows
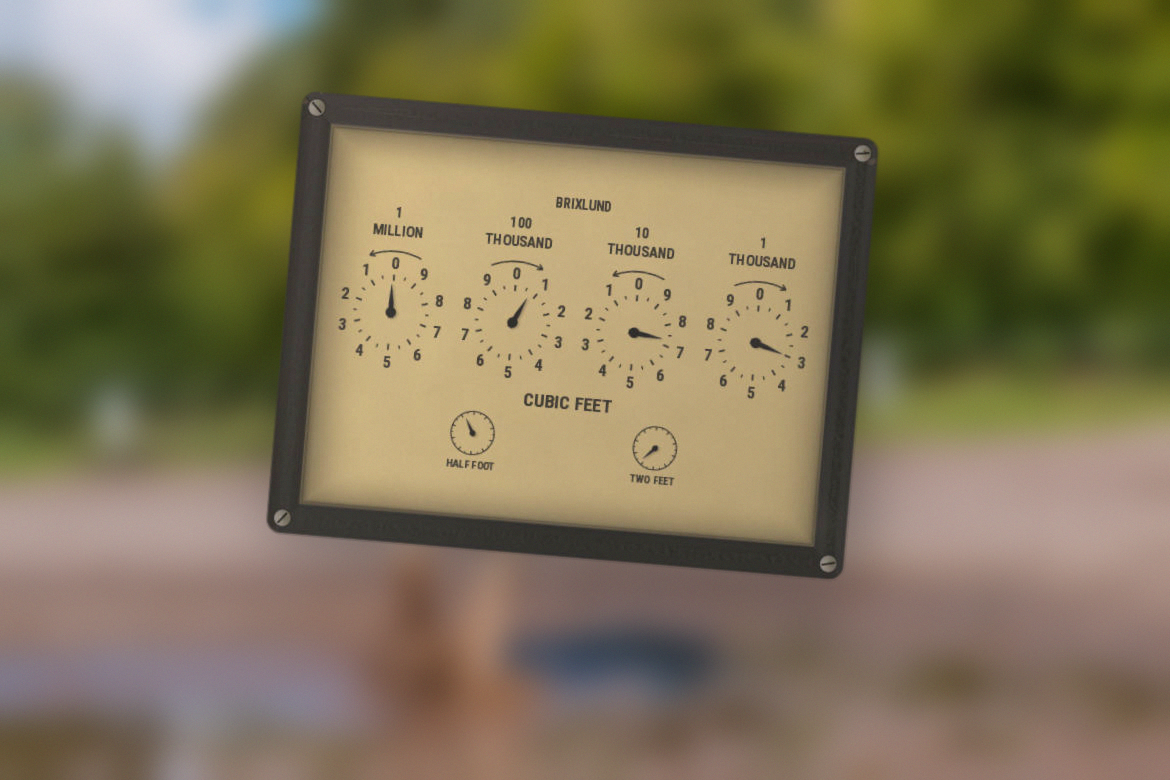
7300 ft³
